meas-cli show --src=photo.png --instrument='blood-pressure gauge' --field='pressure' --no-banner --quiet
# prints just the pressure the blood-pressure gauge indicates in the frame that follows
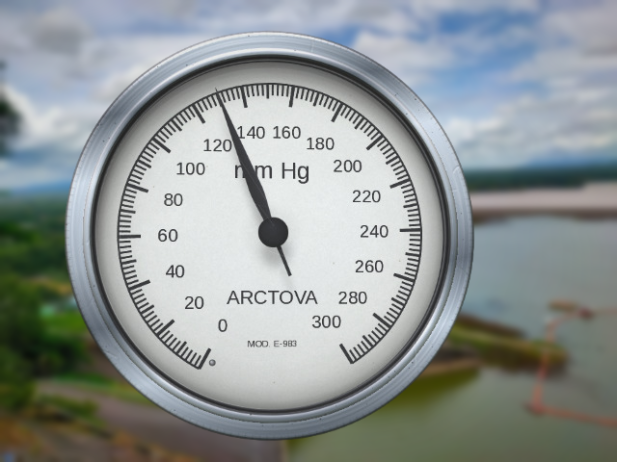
130 mmHg
